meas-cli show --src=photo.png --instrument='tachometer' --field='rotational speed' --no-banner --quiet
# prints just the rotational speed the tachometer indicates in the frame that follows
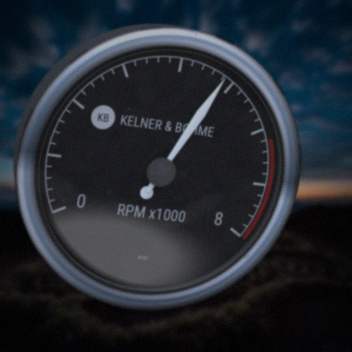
4800 rpm
